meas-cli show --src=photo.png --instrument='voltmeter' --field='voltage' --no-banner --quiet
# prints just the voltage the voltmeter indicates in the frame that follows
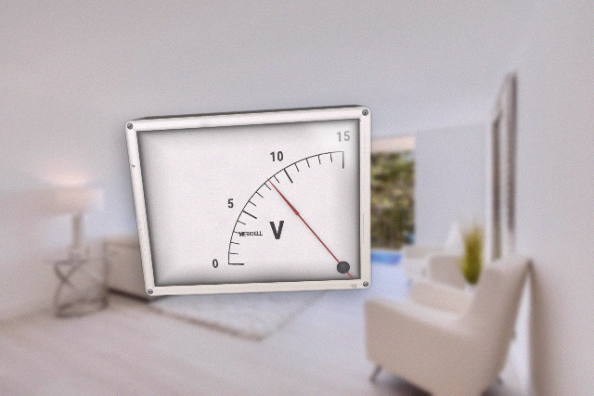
8.5 V
